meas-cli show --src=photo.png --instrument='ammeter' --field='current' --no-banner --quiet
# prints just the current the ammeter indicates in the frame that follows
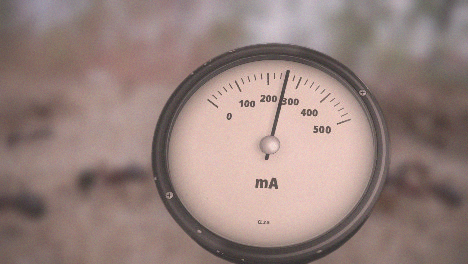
260 mA
